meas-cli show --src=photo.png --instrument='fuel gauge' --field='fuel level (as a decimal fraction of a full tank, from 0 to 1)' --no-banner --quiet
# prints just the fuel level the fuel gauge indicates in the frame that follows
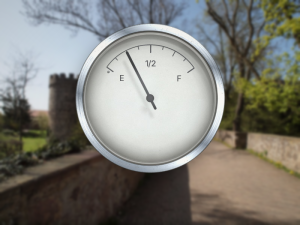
0.25
